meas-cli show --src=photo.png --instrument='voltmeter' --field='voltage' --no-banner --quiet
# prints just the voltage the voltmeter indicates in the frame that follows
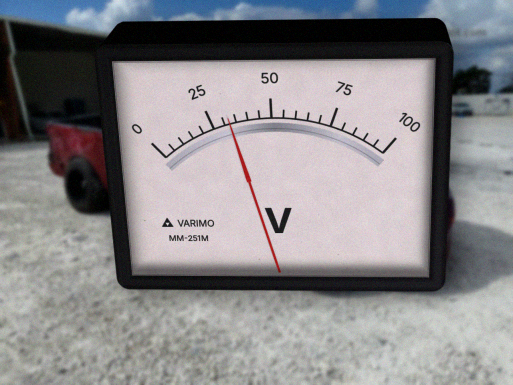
32.5 V
